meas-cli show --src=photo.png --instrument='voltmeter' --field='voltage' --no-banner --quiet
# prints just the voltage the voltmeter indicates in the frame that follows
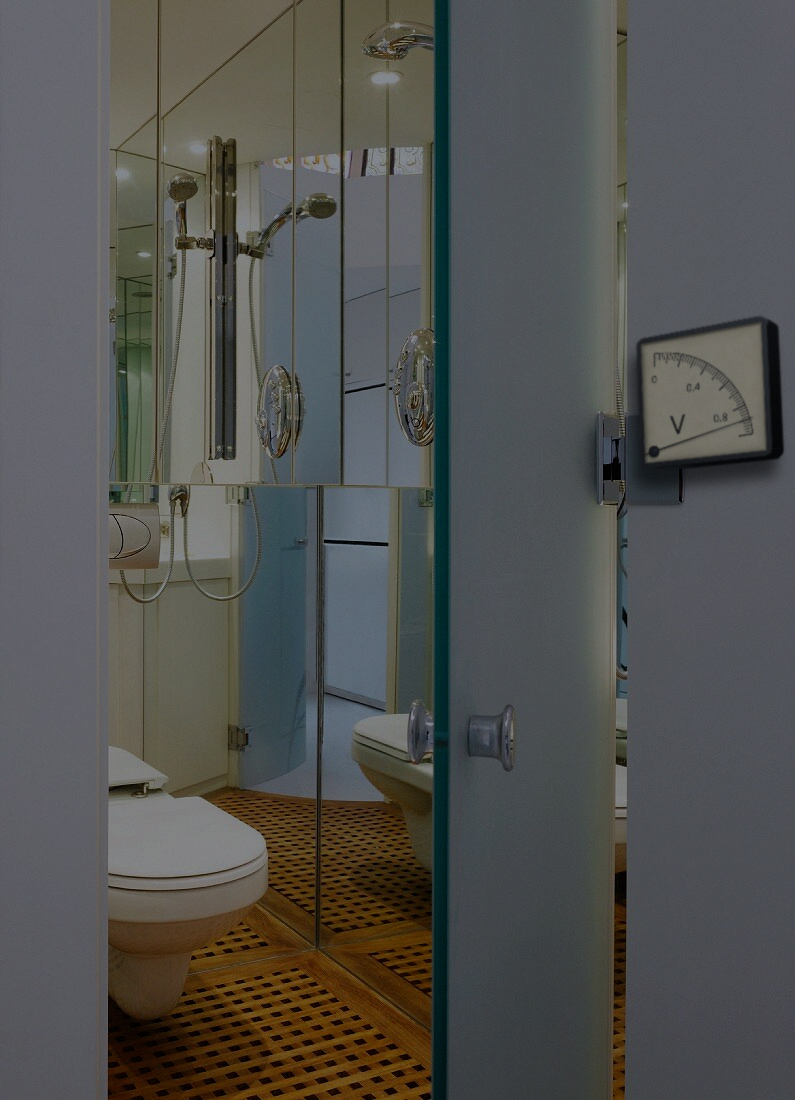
0.9 V
